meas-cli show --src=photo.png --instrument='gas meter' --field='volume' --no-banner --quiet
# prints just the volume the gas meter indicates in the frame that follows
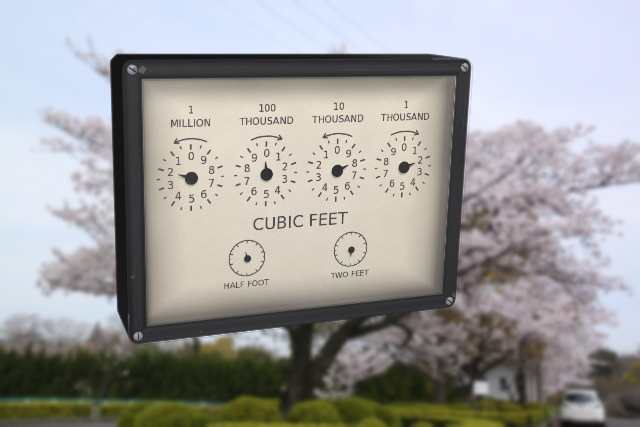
198200 ft³
